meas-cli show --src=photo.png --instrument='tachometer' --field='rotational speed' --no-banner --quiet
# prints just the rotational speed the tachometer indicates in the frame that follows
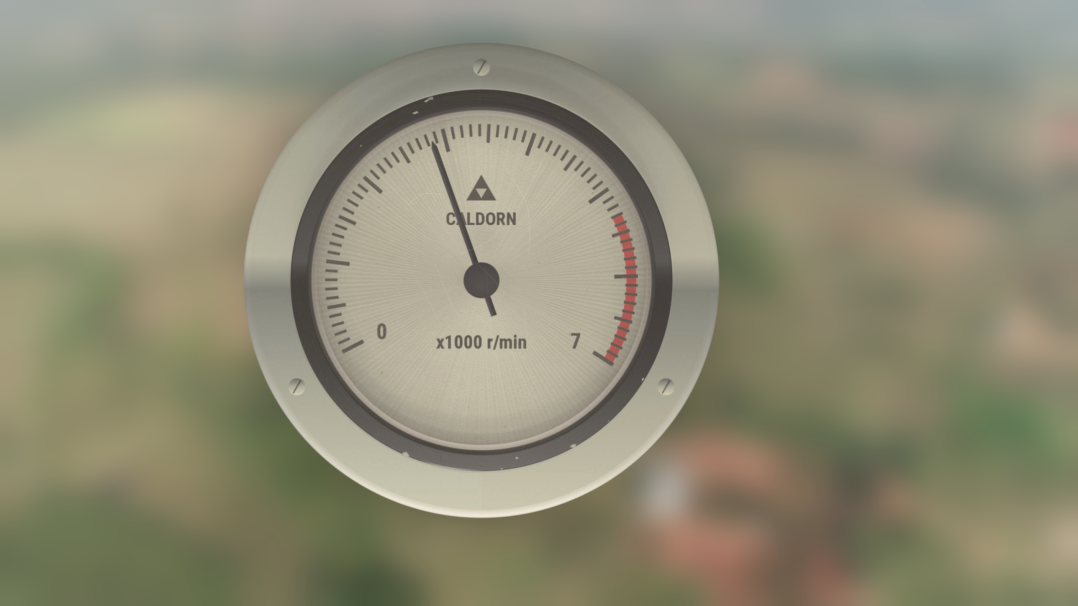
2850 rpm
